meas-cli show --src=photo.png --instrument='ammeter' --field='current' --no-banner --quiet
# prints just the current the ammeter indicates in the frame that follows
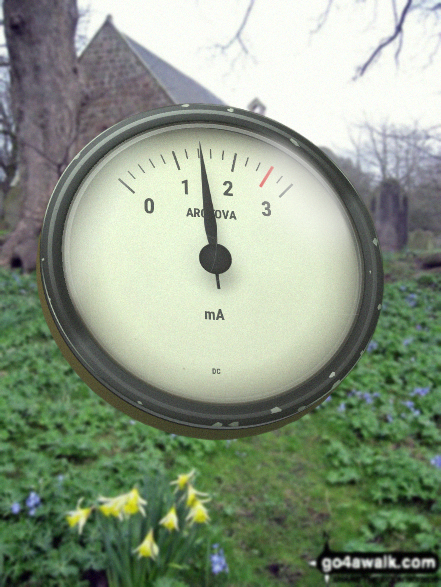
1.4 mA
